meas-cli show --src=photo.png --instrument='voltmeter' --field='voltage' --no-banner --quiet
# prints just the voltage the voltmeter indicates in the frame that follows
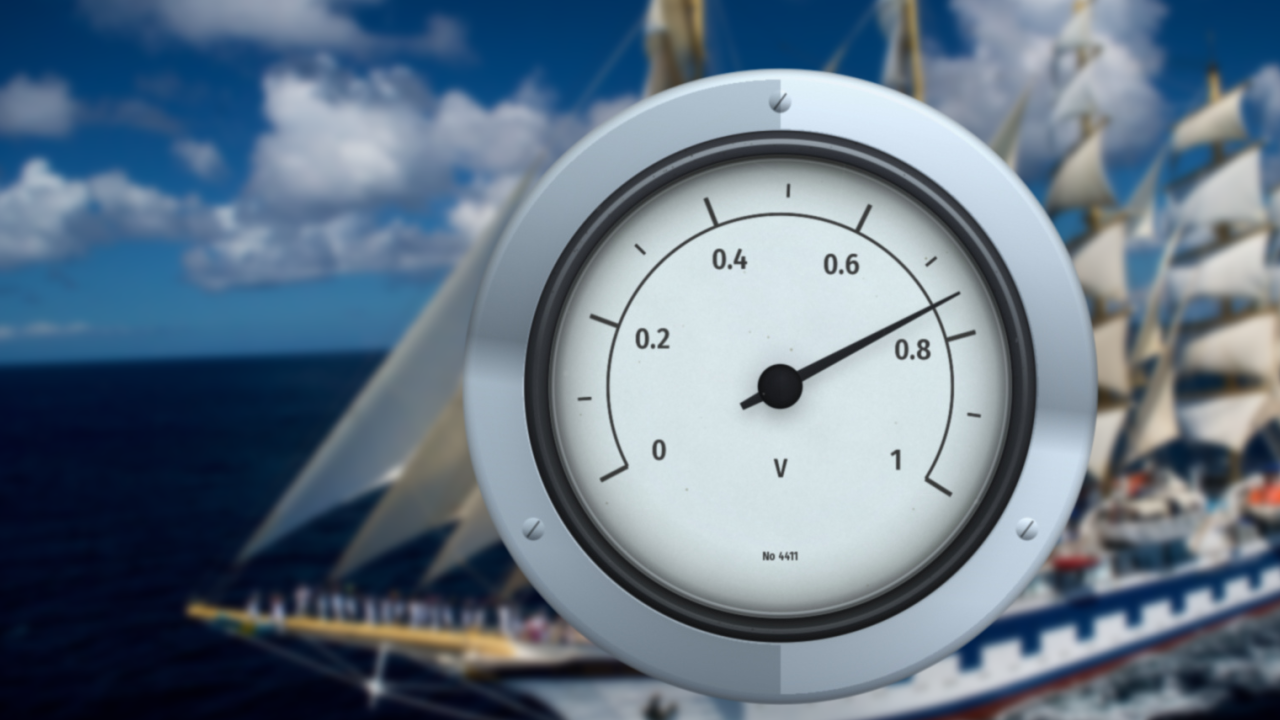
0.75 V
